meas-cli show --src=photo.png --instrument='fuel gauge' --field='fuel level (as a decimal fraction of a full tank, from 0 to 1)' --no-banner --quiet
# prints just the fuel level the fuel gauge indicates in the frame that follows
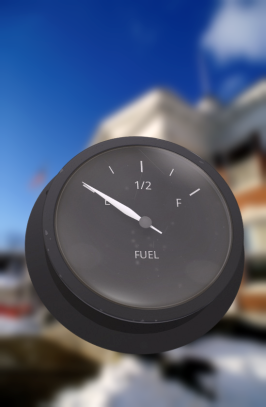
0
